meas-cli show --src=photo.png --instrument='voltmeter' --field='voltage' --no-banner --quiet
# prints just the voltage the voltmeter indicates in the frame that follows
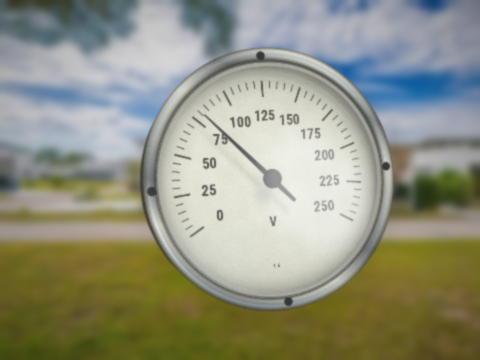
80 V
